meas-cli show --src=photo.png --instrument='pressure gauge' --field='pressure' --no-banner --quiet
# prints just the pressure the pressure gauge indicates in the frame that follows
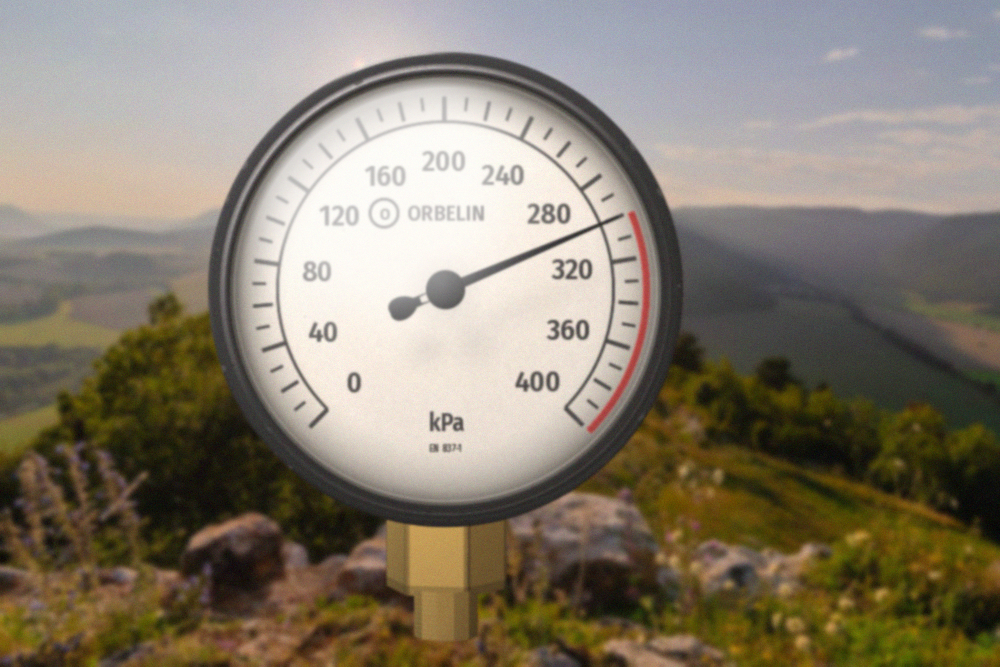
300 kPa
